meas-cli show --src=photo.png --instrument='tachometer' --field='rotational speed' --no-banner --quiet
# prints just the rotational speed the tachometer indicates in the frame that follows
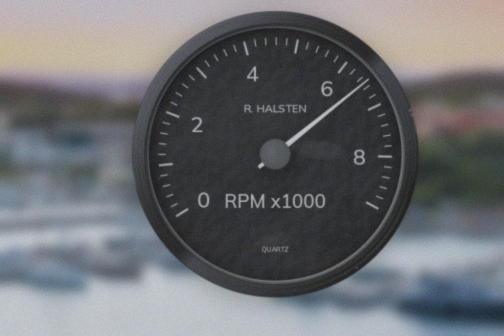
6500 rpm
